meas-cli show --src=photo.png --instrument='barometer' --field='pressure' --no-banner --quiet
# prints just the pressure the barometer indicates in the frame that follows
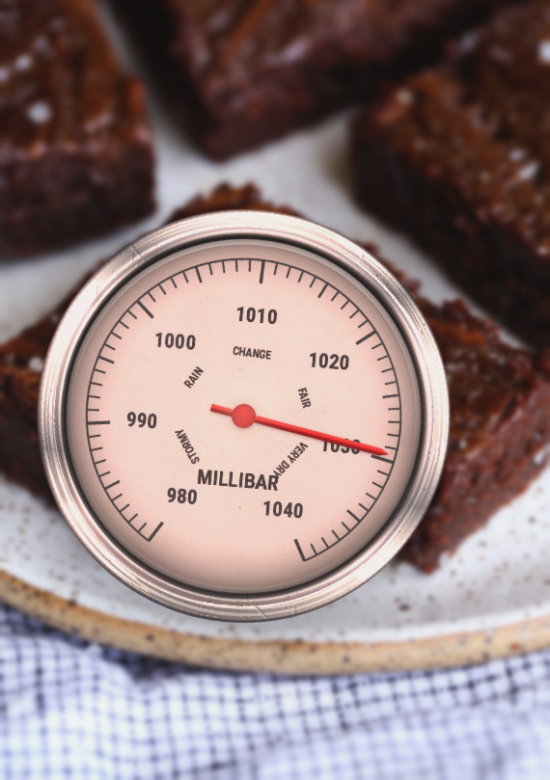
1029.5 mbar
